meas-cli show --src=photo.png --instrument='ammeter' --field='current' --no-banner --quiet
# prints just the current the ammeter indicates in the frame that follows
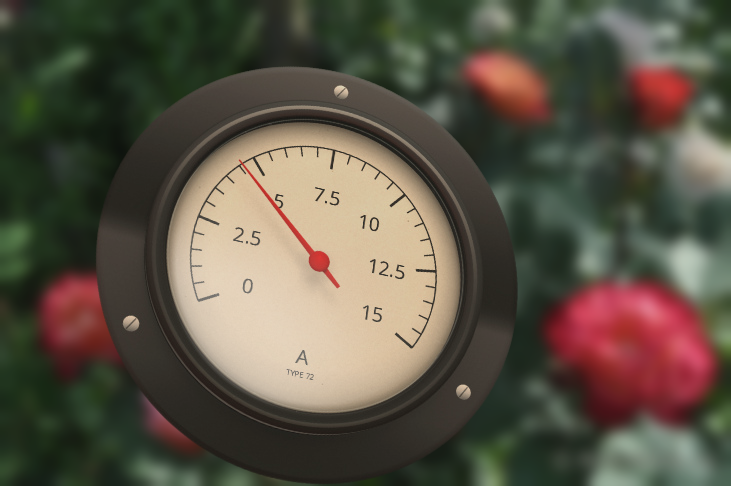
4.5 A
